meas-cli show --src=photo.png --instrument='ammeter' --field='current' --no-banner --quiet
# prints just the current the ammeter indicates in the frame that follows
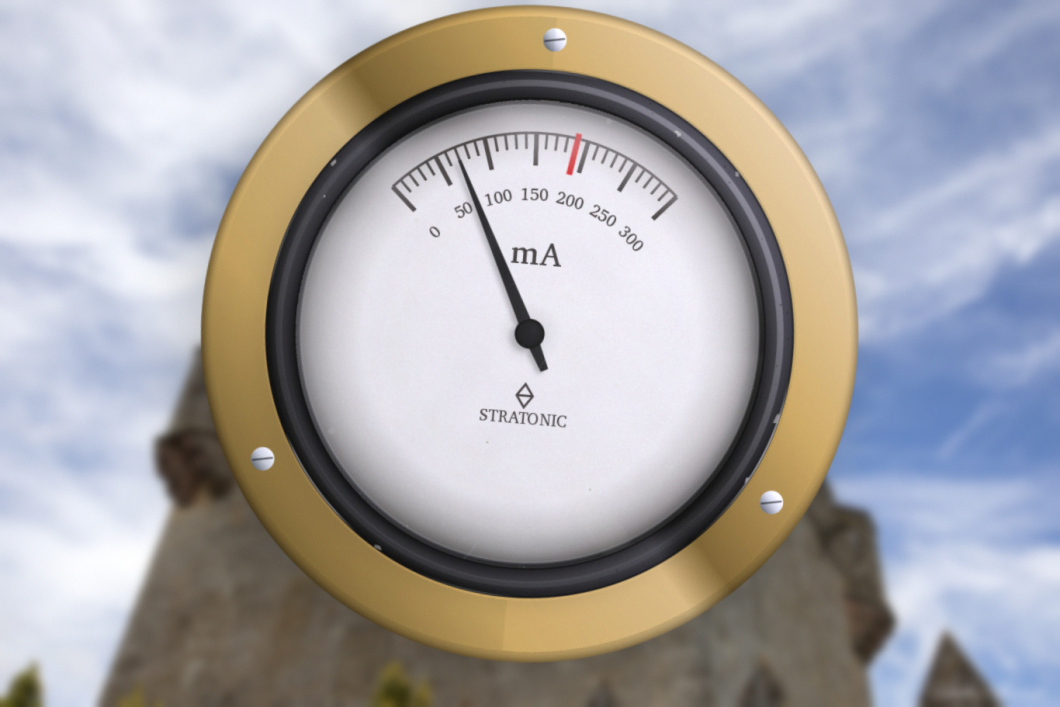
70 mA
